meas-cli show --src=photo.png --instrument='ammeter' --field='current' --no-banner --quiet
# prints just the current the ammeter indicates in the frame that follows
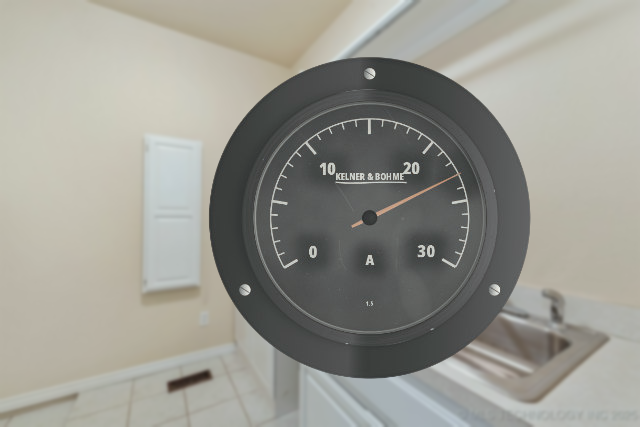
23 A
